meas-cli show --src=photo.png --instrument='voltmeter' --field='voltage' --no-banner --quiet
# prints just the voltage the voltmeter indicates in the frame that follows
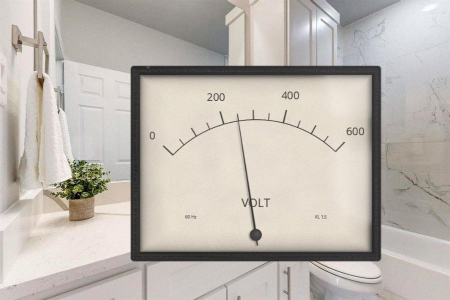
250 V
